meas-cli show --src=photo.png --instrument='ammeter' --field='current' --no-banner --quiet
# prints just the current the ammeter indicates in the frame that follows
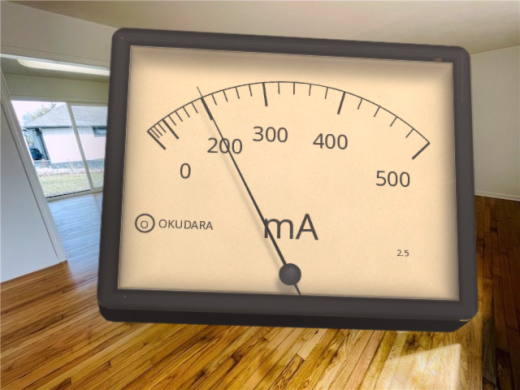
200 mA
